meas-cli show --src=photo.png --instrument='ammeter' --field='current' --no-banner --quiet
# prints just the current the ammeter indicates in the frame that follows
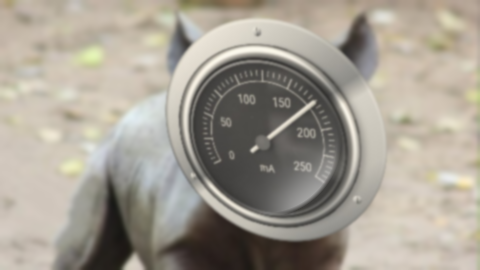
175 mA
